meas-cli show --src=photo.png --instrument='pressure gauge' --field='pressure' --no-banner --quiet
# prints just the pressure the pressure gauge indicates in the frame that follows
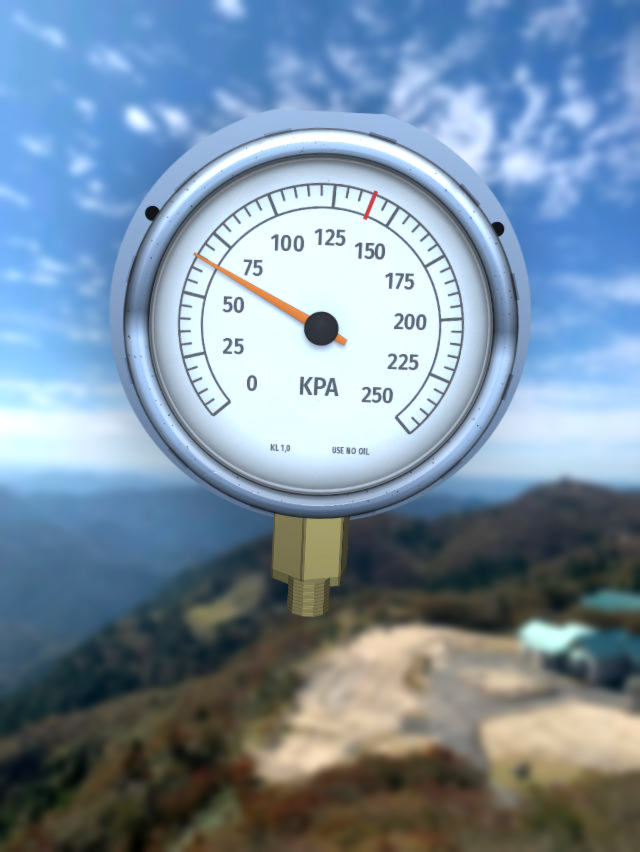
65 kPa
